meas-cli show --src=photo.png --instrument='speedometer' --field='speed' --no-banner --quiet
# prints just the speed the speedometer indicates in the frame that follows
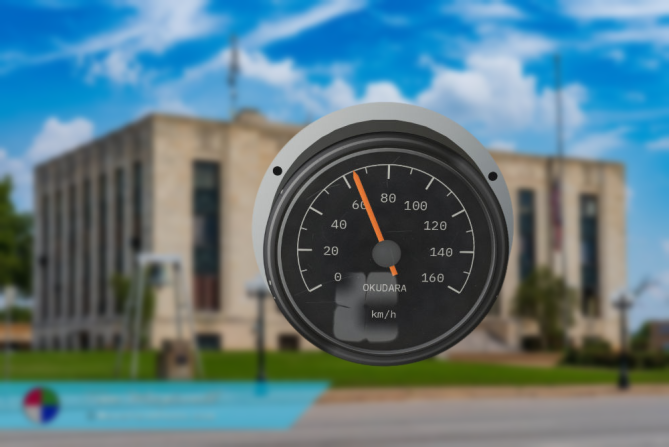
65 km/h
